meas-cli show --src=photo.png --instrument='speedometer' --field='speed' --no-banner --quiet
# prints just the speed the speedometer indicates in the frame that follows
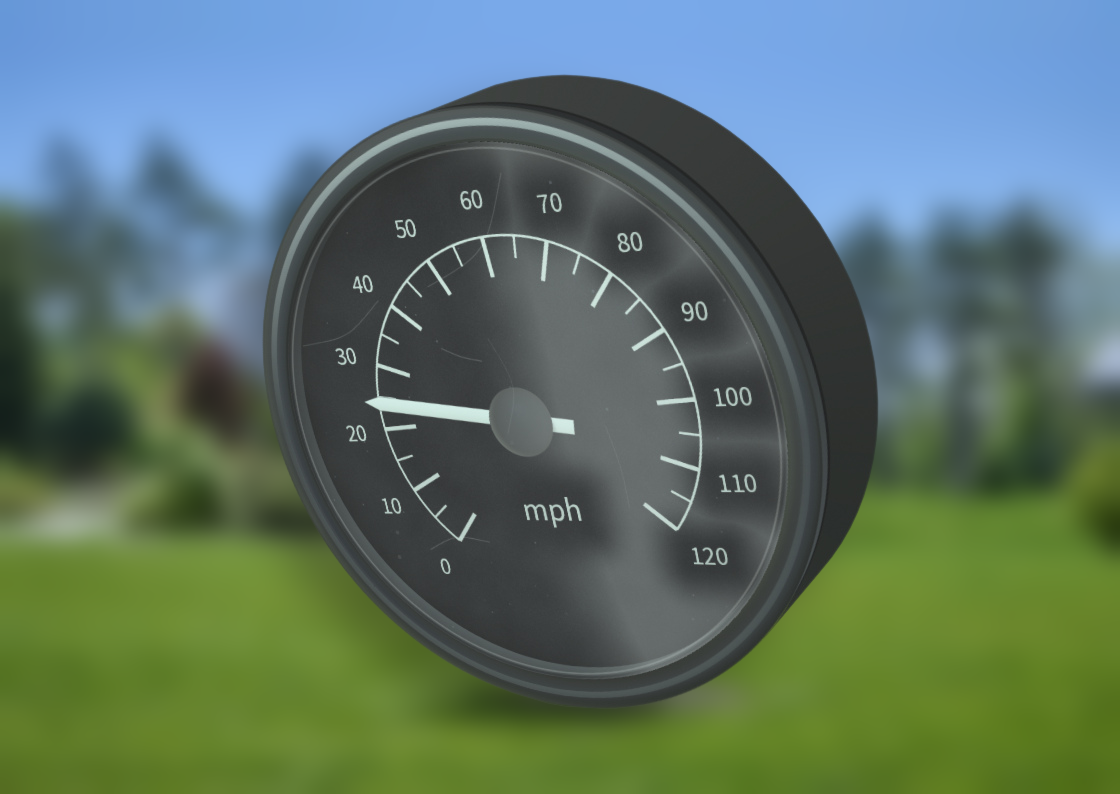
25 mph
